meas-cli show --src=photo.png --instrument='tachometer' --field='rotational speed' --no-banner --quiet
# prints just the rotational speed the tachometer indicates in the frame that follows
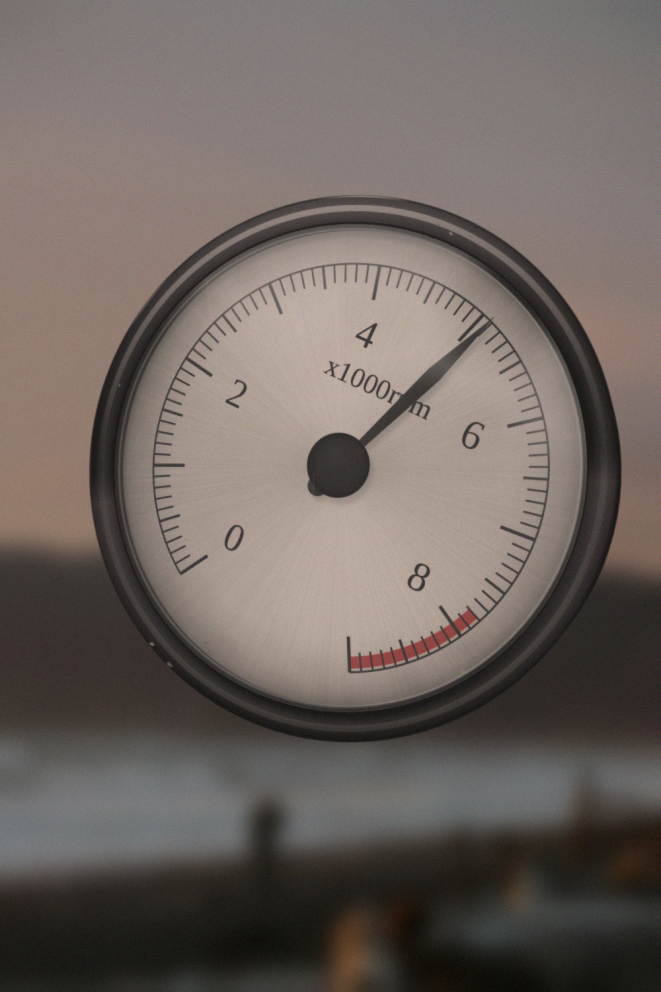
5100 rpm
